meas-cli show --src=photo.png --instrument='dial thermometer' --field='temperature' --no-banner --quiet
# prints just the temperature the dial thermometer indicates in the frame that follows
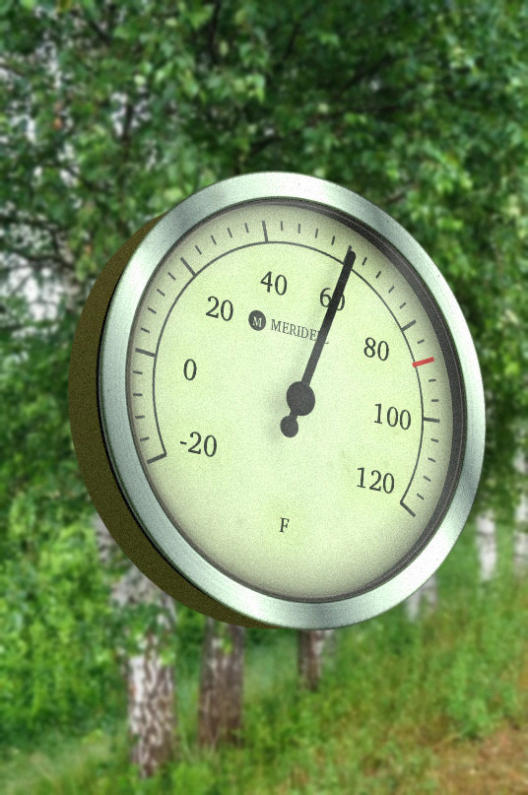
60 °F
